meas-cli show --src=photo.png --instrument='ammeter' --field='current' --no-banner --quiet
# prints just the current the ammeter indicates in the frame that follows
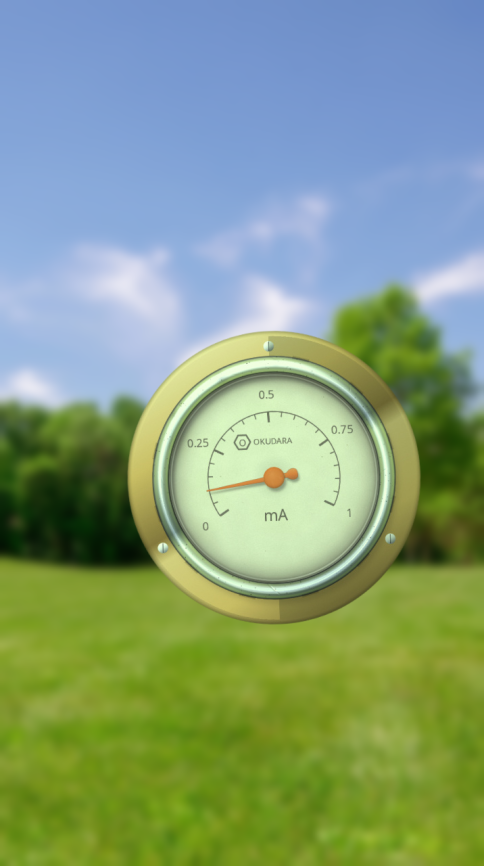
0.1 mA
